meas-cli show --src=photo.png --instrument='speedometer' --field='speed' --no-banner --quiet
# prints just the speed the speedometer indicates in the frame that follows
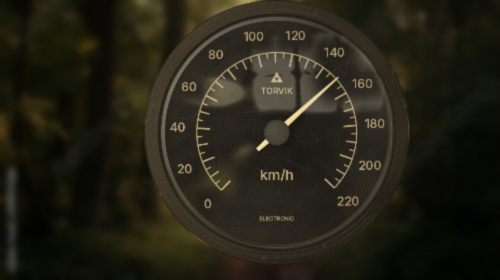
150 km/h
